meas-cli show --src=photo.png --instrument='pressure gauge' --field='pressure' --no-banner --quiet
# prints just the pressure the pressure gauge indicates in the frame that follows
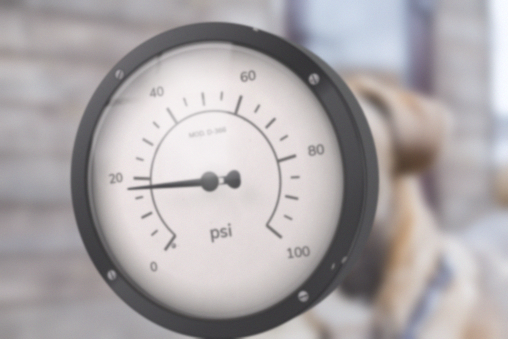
17.5 psi
